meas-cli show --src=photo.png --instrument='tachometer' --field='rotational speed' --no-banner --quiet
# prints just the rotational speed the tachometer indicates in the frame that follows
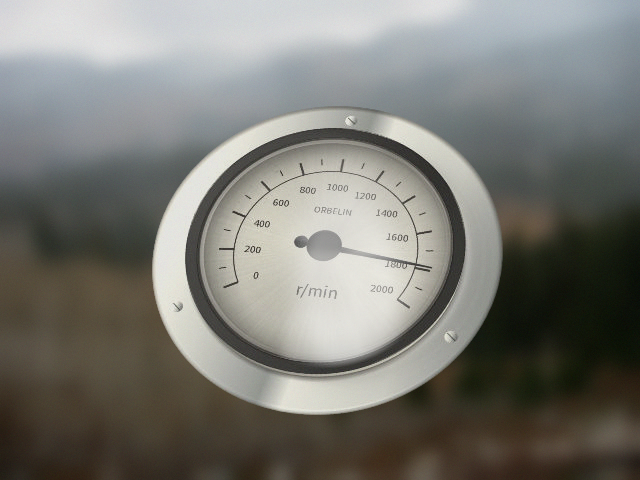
1800 rpm
